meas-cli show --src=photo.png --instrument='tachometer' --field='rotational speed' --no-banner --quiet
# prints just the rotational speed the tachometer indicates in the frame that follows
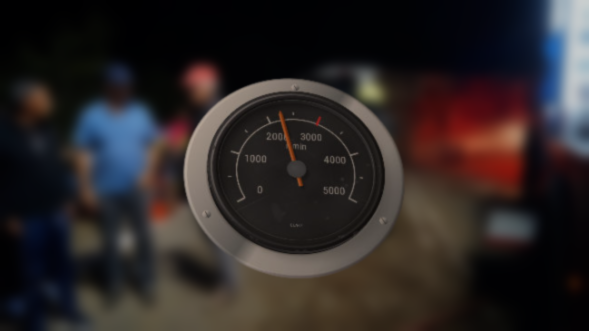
2250 rpm
